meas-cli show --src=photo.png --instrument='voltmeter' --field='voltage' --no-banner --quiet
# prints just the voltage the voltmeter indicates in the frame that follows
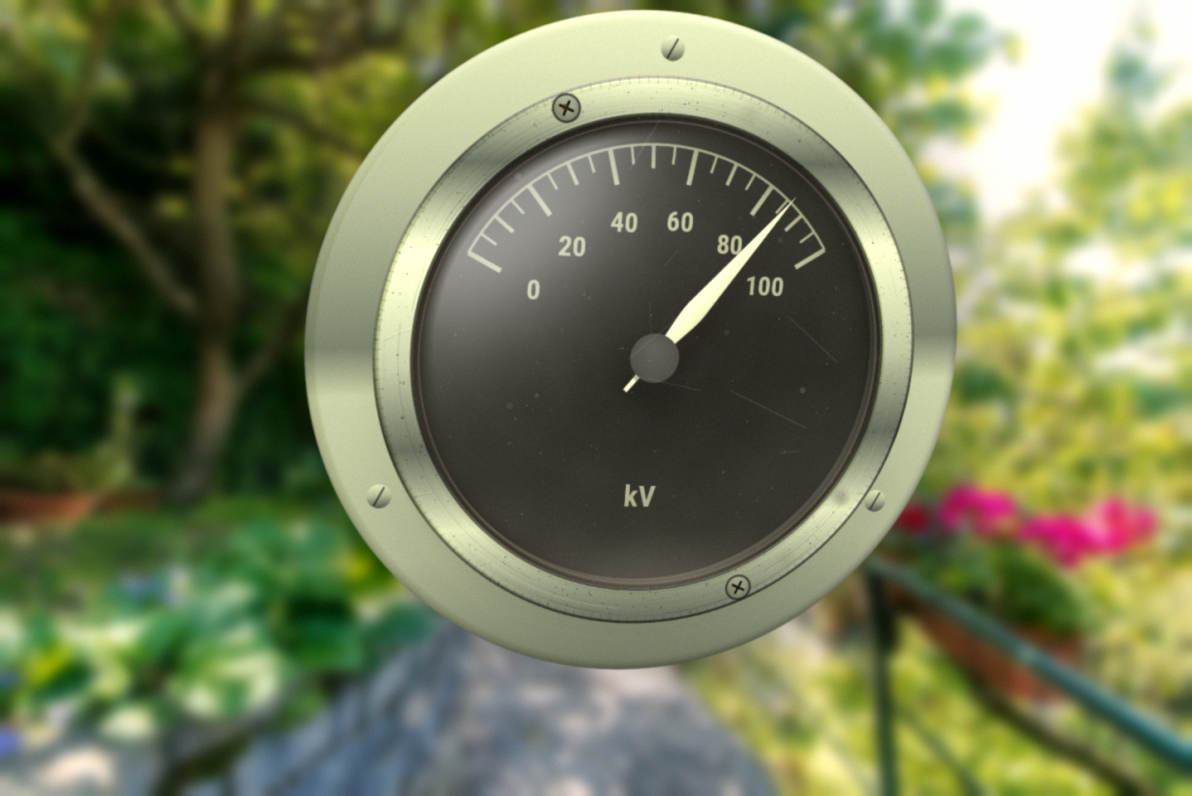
85 kV
